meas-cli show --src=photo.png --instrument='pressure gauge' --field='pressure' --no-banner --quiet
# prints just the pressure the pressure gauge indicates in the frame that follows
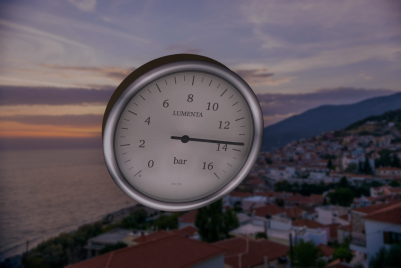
13.5 bar
